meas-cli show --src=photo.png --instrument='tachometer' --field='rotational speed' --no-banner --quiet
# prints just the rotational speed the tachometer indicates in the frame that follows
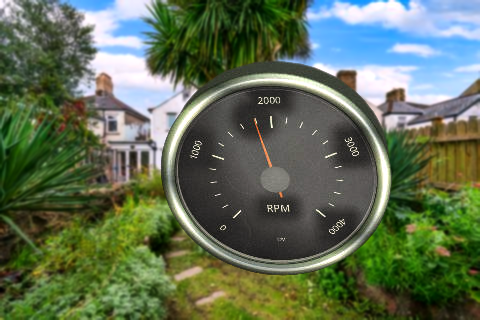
1800 rpm
